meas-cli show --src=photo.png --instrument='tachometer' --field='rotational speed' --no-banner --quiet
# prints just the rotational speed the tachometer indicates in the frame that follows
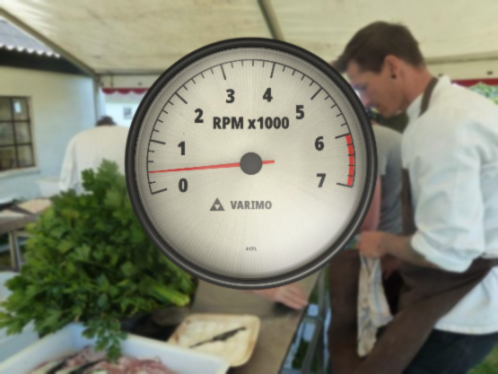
400 rpm
